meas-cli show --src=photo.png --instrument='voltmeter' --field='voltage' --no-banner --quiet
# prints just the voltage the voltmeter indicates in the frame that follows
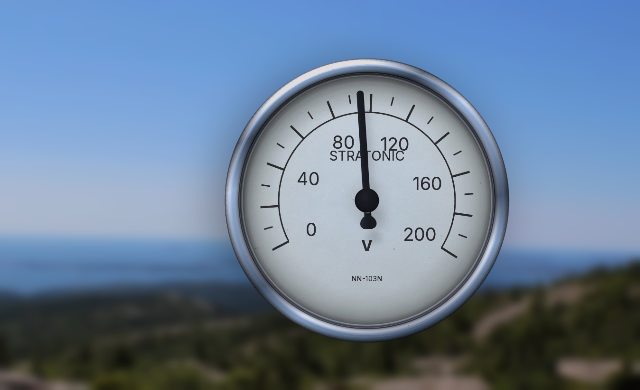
95 V
